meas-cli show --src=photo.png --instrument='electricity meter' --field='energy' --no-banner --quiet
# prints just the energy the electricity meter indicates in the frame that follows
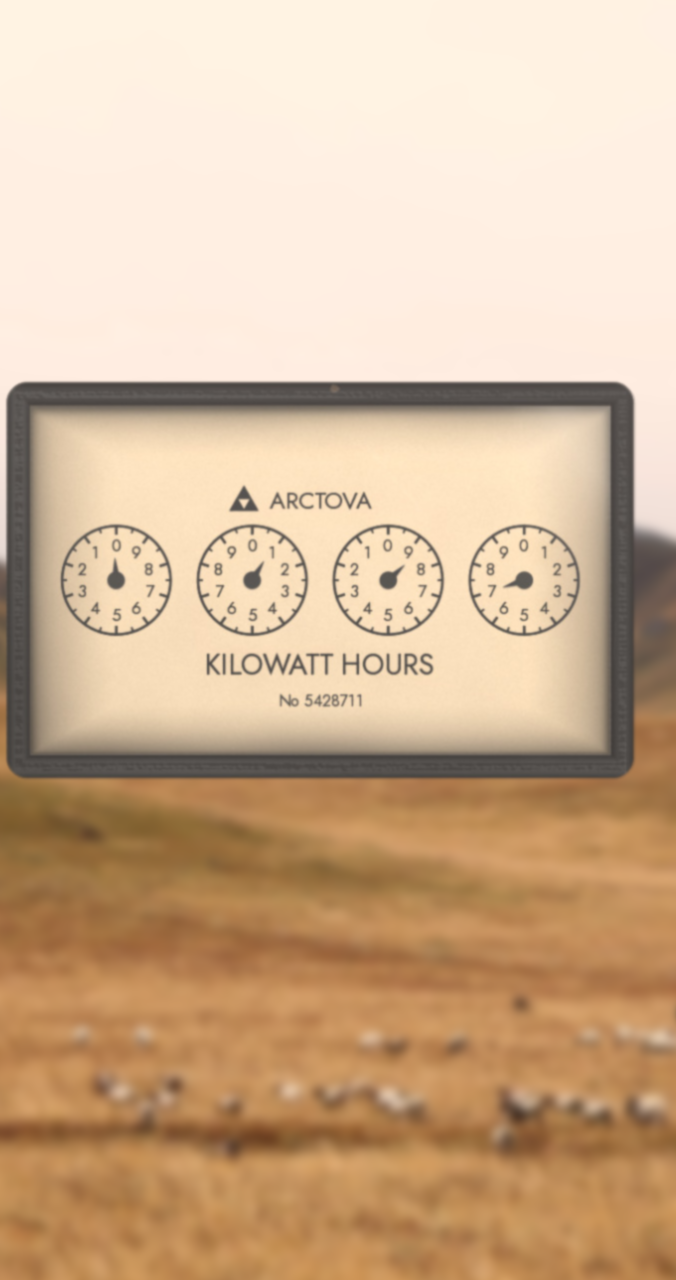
87 kWh
